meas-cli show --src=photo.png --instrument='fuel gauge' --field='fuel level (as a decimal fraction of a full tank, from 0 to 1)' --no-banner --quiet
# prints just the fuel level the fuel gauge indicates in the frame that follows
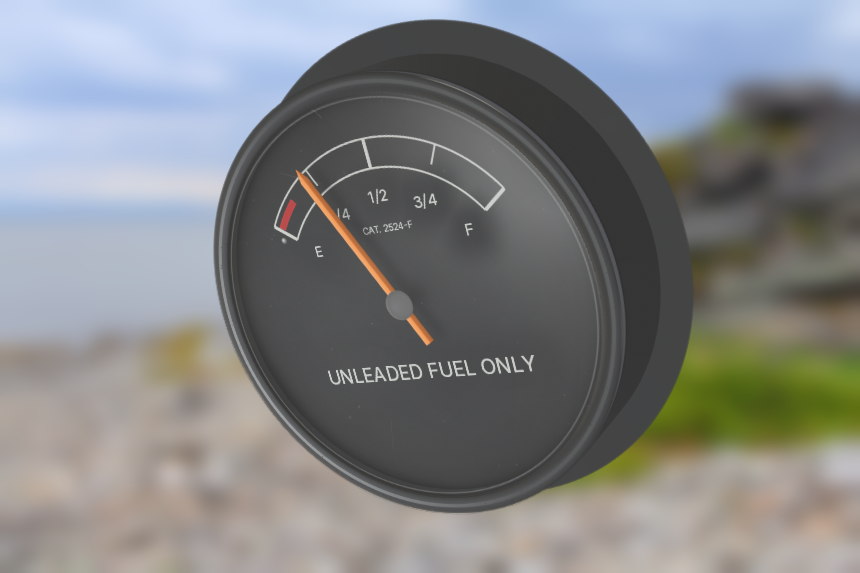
0.25
